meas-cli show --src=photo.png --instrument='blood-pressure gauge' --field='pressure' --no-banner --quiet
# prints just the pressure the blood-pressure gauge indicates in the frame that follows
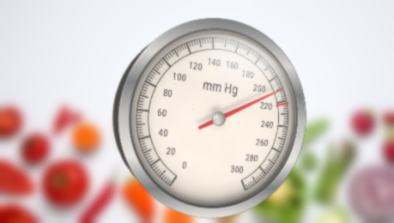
210 mmHg
